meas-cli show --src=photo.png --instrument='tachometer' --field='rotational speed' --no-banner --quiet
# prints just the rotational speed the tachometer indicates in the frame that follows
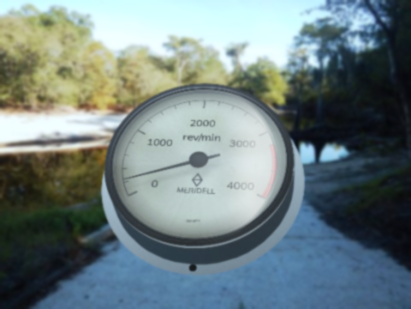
200 rpm
